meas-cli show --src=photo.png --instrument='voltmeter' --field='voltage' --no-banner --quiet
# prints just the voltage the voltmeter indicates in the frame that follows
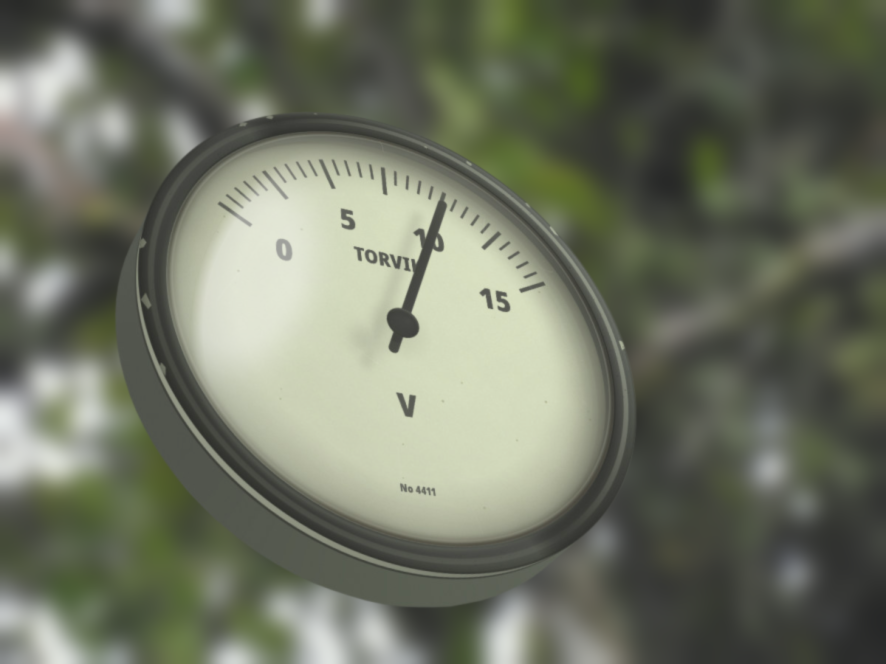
10 V
